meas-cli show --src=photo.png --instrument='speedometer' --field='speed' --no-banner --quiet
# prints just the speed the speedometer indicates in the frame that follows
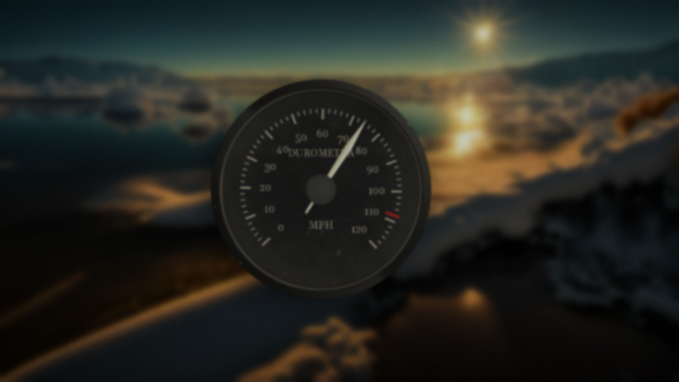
74 mph
